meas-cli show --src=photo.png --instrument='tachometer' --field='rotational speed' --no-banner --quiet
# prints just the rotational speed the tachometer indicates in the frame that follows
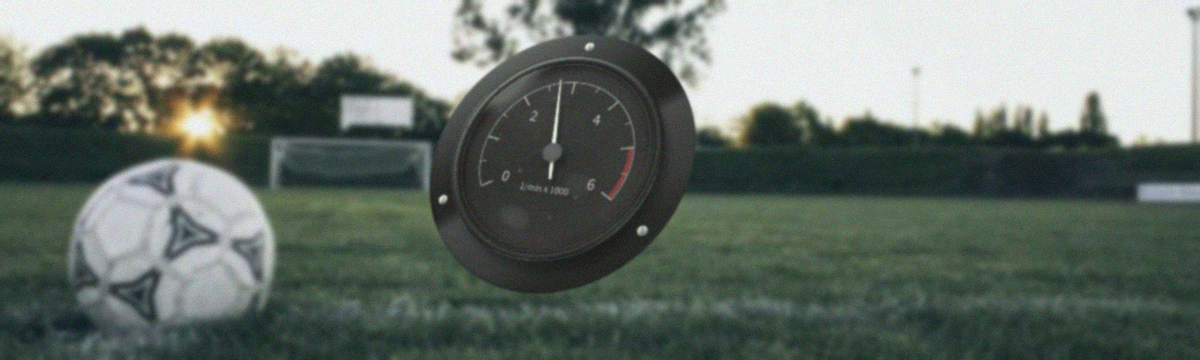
2750 rpm
